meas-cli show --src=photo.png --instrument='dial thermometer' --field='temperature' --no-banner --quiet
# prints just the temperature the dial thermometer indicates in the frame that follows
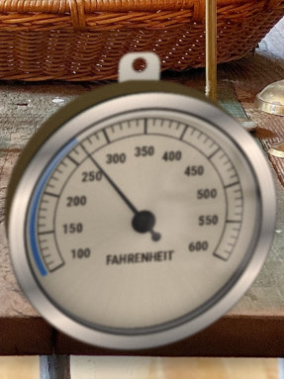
270 °F
